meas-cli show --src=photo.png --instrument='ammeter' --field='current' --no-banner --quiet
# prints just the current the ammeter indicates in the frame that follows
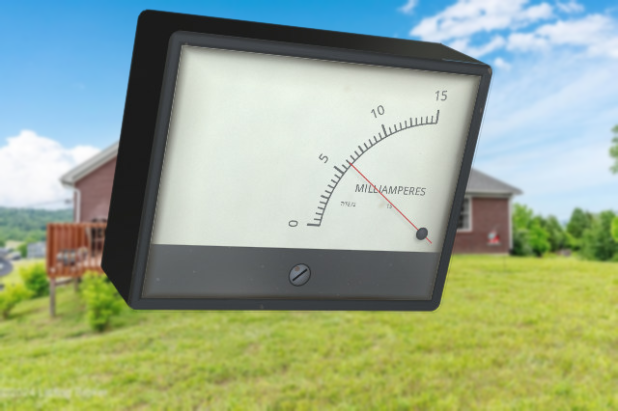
6 mA
